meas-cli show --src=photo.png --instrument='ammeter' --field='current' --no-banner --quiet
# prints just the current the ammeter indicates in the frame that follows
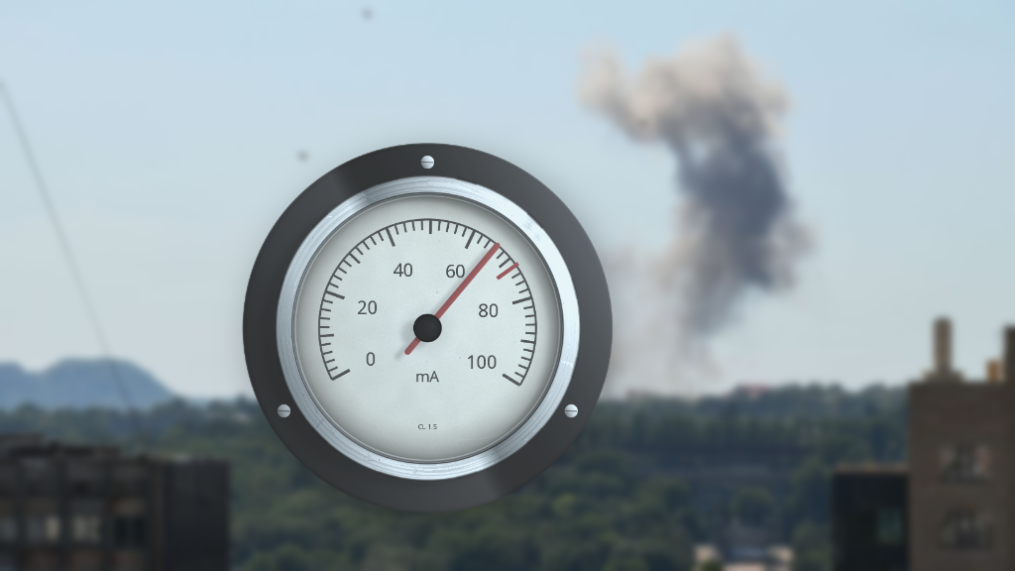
66 mA
